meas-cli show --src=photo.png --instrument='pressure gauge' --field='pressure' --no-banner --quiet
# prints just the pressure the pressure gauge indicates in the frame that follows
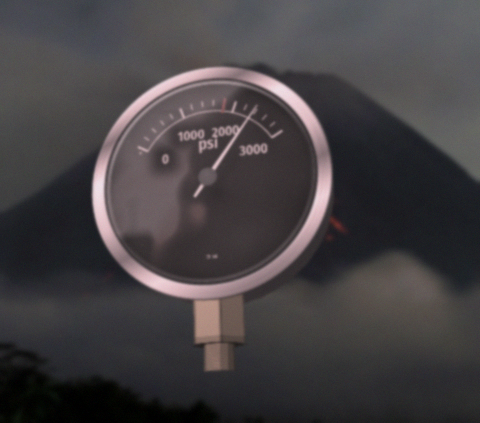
2400 psi
